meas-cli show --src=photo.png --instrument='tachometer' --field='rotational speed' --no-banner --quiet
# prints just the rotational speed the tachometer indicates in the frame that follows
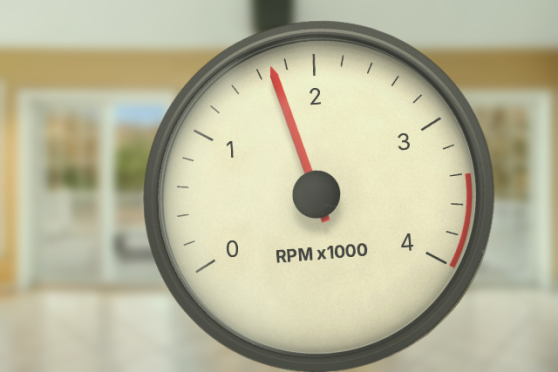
1700 rpm
